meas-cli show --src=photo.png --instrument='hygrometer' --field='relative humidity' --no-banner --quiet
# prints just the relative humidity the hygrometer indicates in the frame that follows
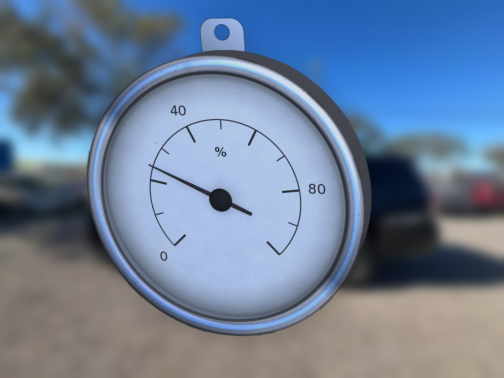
25 %
